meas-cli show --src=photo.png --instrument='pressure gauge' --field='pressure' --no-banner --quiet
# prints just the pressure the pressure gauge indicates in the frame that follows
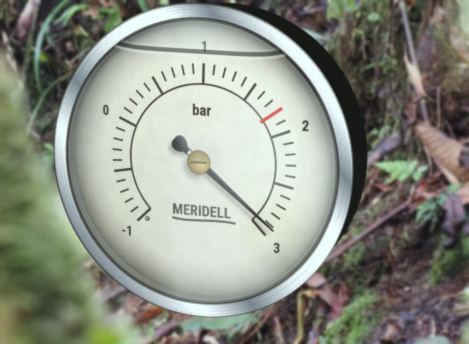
2.9 bar
